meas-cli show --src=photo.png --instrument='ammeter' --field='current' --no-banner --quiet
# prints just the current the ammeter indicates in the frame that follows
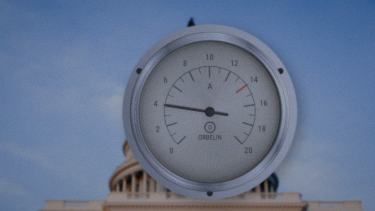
4 A
